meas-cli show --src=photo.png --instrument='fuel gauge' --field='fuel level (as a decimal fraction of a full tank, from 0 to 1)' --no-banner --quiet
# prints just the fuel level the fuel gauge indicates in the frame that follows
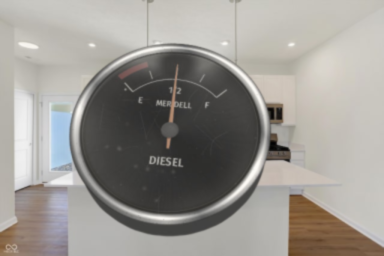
0.5
